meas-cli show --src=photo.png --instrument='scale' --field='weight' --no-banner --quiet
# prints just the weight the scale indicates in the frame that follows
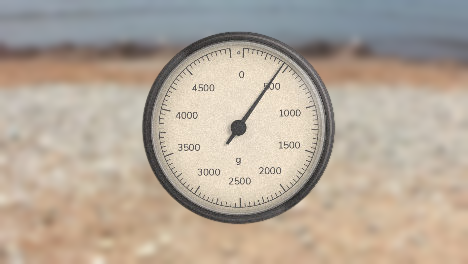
450 g
